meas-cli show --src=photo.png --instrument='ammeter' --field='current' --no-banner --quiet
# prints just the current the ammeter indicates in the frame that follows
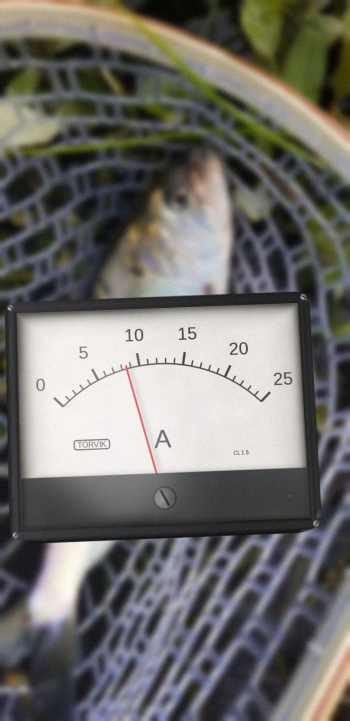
8.5 A
